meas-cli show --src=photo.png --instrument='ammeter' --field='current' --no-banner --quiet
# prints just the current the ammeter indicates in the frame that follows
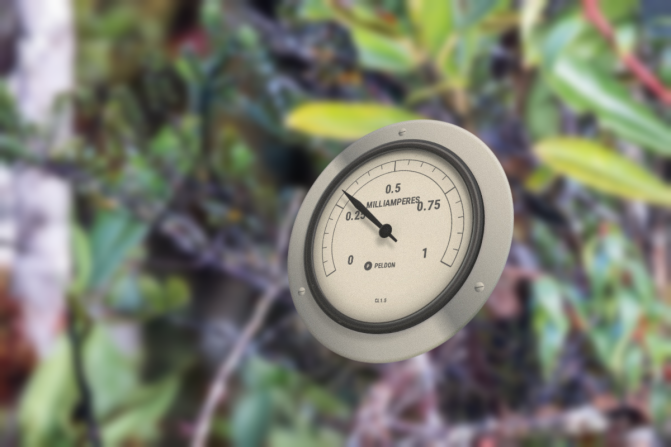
0.3 mA
